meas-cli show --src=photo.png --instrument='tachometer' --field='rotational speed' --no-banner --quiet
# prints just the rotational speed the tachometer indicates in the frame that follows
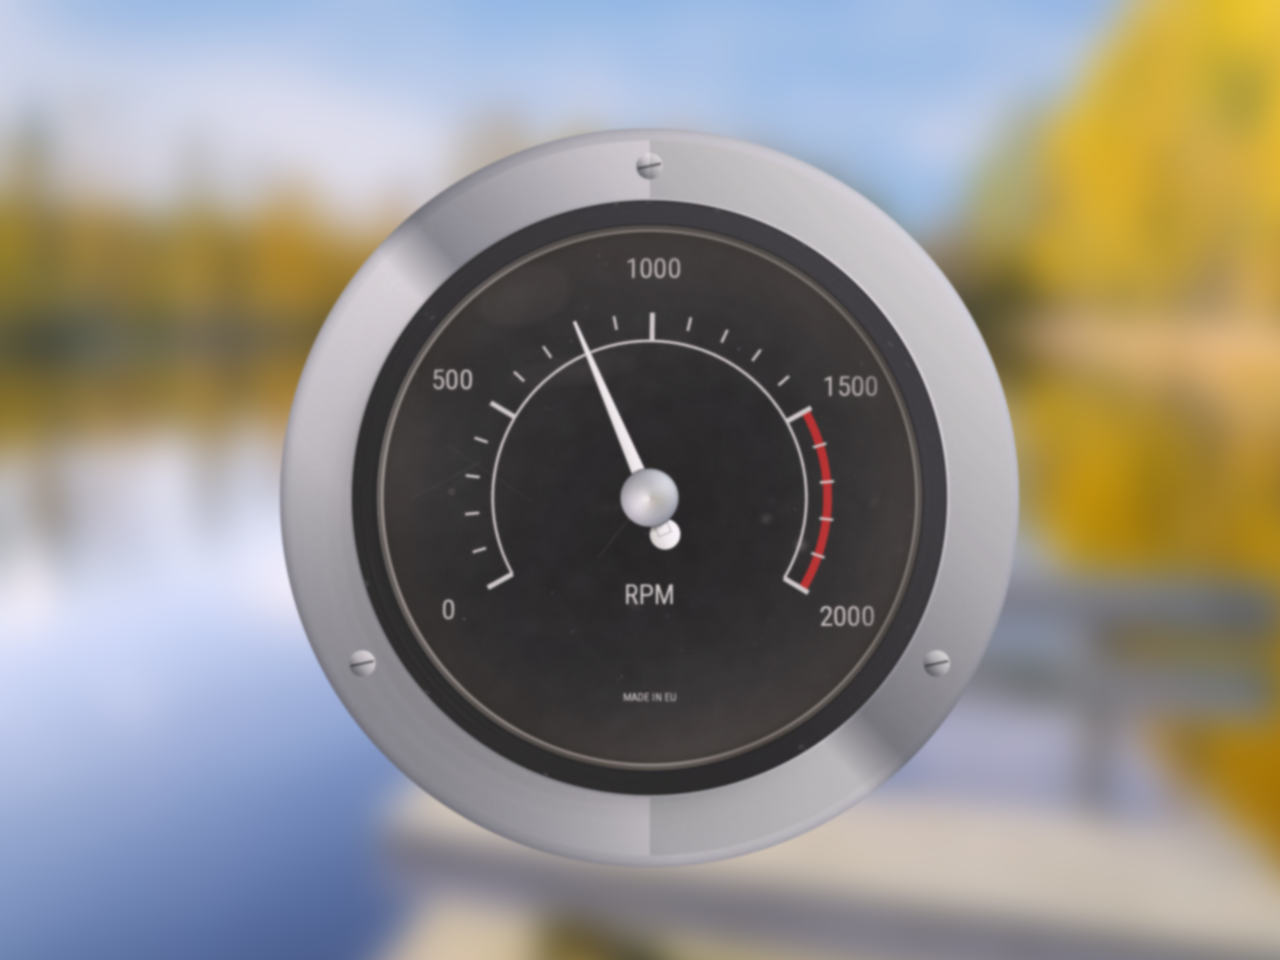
800 rpm
